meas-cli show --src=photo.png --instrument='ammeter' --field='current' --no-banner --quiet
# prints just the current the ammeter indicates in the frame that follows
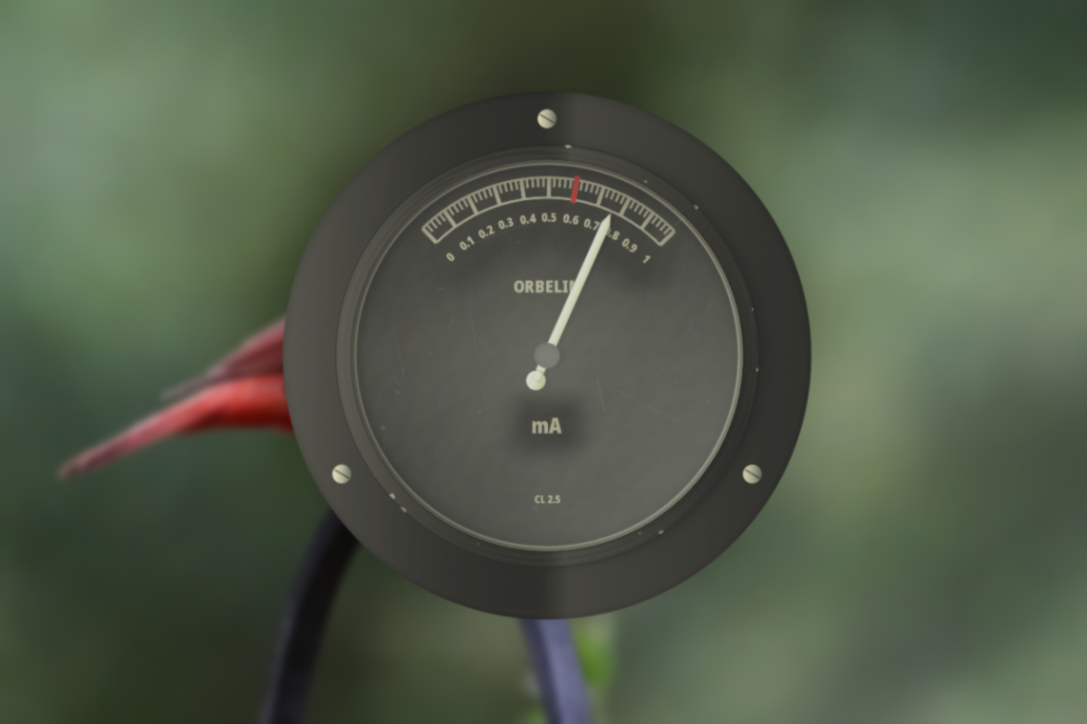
0.76 mA
